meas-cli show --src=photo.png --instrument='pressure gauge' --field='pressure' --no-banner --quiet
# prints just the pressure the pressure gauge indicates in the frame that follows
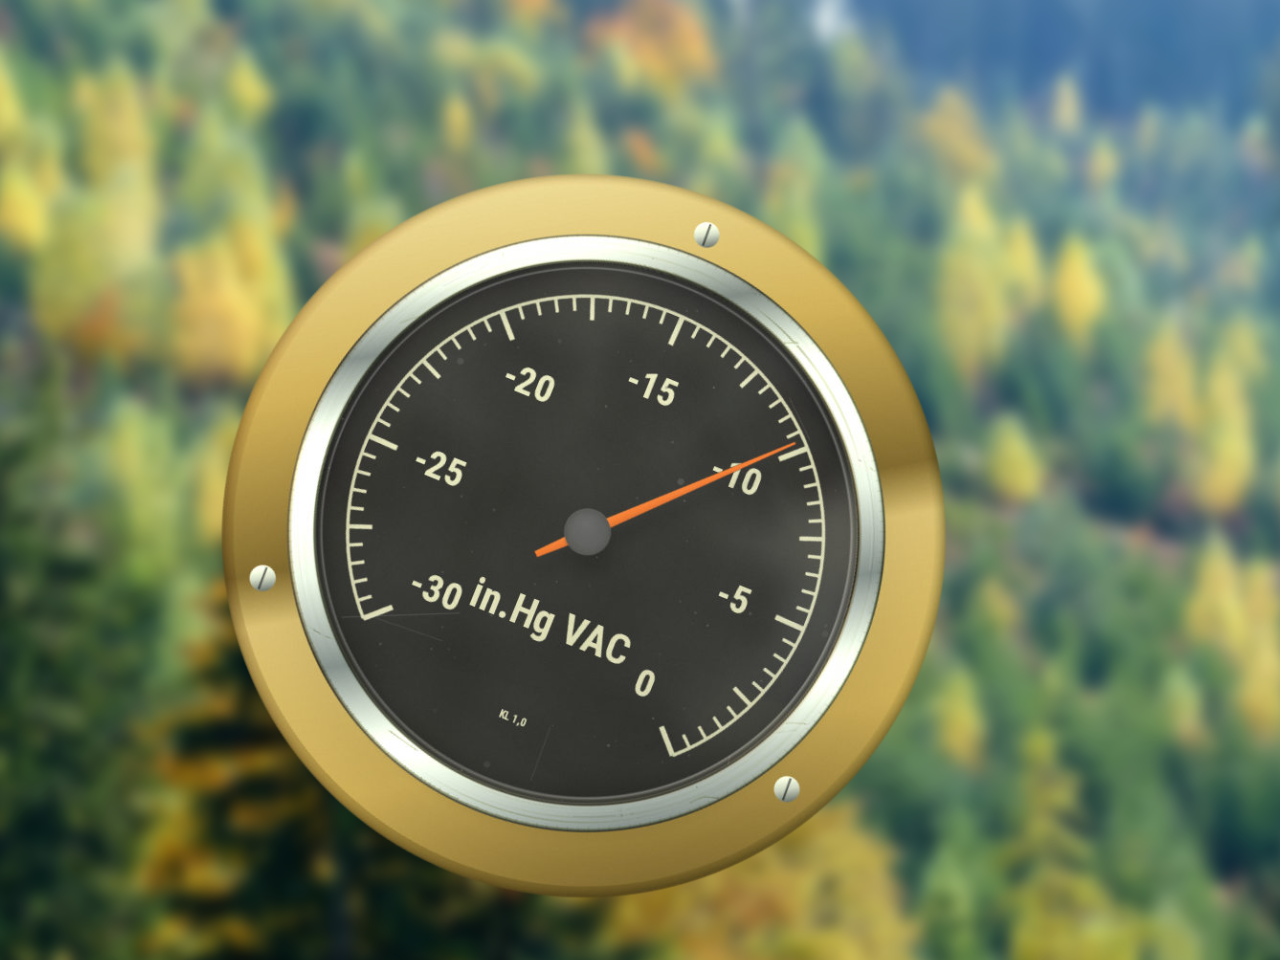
-10.25 inHg
